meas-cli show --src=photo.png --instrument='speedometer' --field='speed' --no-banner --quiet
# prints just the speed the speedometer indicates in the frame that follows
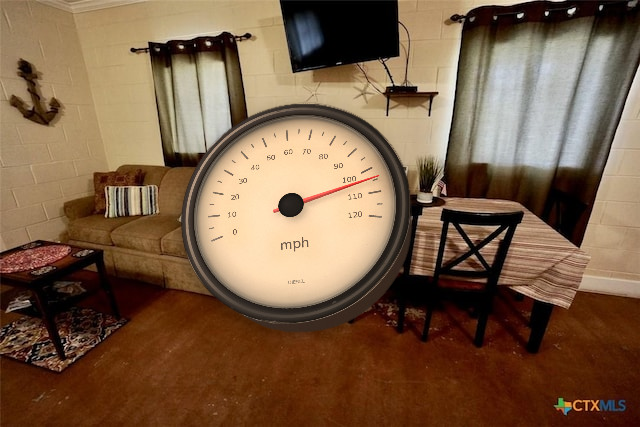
105 mph
